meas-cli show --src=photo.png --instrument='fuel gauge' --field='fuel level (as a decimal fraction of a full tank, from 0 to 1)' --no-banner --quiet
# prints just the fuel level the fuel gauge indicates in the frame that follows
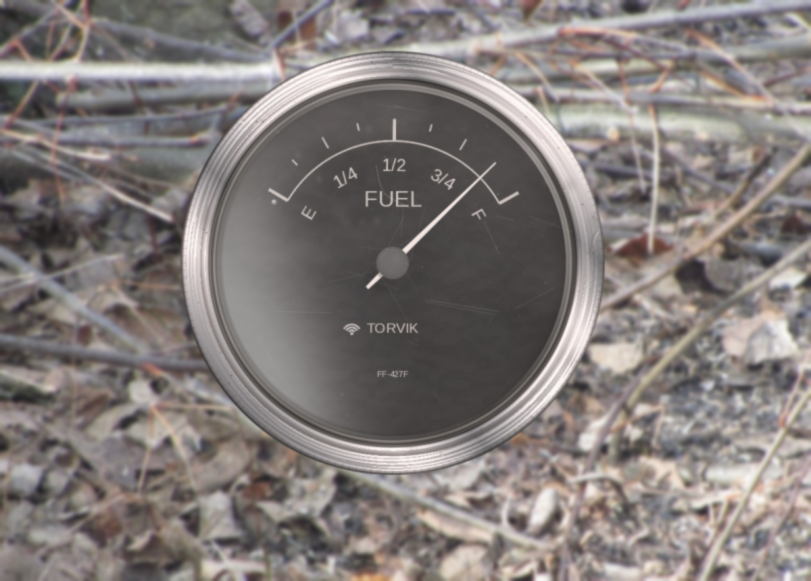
0.875
